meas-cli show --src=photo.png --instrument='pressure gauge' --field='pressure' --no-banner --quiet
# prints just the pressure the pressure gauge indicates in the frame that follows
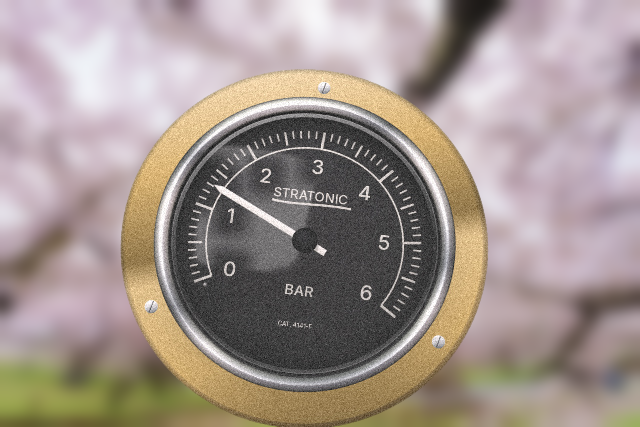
1.3 bar
